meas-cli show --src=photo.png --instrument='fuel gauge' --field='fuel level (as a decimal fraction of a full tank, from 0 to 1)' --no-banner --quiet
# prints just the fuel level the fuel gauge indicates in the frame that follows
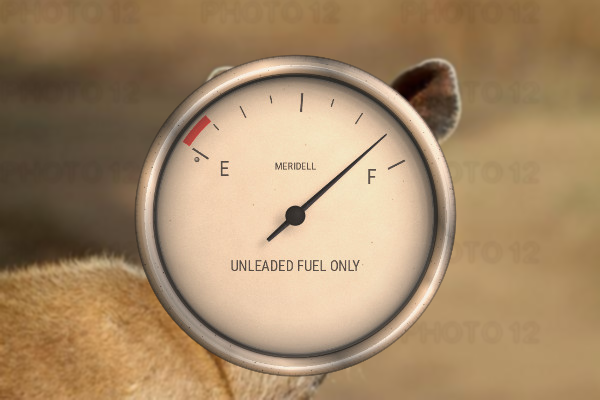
0.875
